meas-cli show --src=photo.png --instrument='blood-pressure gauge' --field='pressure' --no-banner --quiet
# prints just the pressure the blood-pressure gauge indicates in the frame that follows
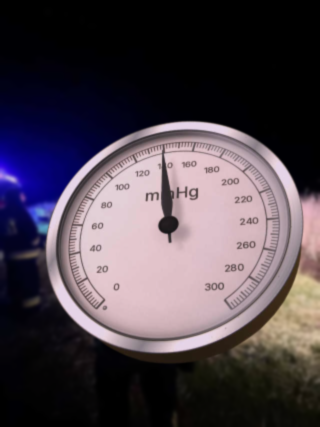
140 mmHg
